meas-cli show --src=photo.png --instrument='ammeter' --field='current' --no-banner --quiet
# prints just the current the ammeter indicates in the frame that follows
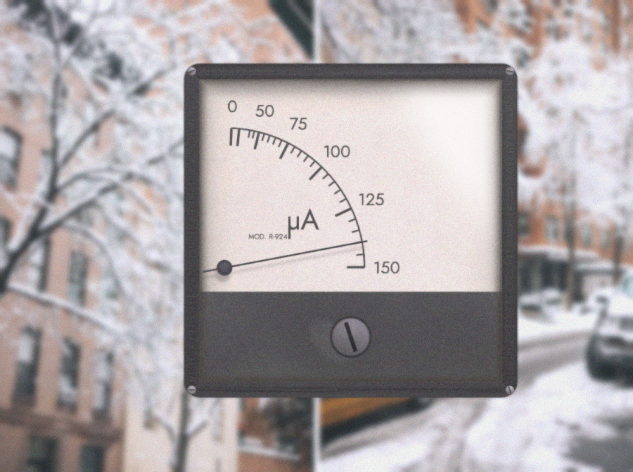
140 µA
